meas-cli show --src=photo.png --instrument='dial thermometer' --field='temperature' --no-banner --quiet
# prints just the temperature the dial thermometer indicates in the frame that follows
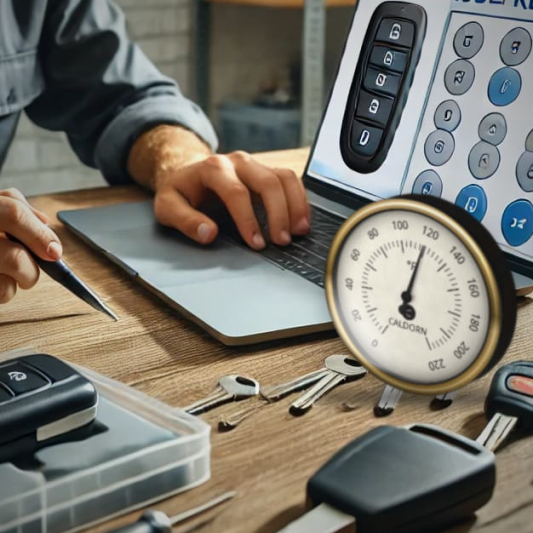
120 °F
